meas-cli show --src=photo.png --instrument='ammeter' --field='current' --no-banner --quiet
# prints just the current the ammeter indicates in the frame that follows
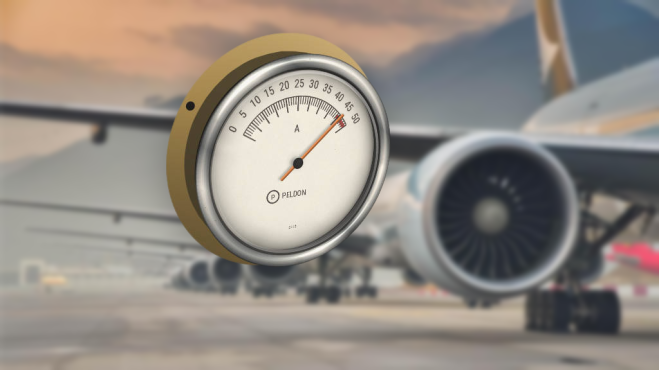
45 A
